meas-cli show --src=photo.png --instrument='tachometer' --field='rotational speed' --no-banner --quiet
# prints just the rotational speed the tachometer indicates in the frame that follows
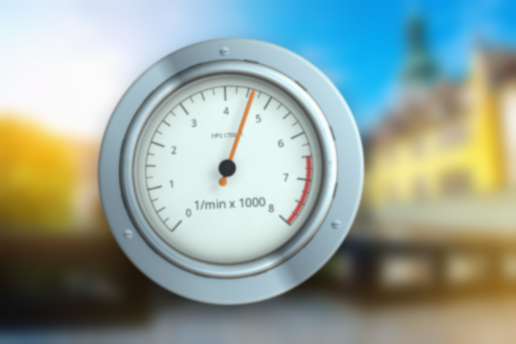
4625 rpm
